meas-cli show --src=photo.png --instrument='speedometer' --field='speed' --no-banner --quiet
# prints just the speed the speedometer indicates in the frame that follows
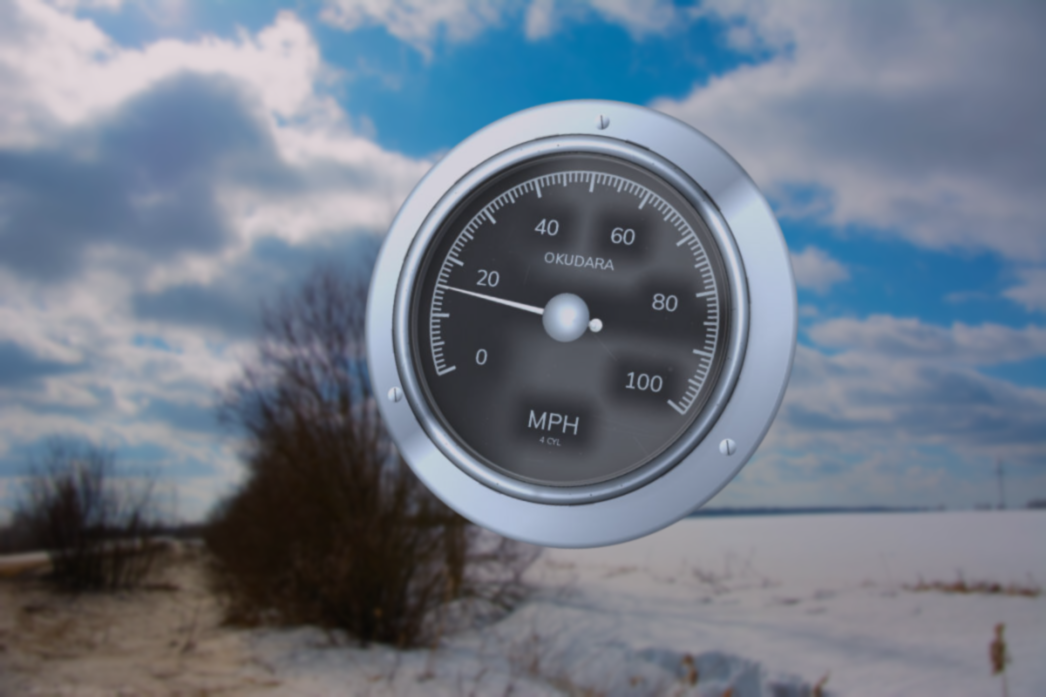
15 mph
